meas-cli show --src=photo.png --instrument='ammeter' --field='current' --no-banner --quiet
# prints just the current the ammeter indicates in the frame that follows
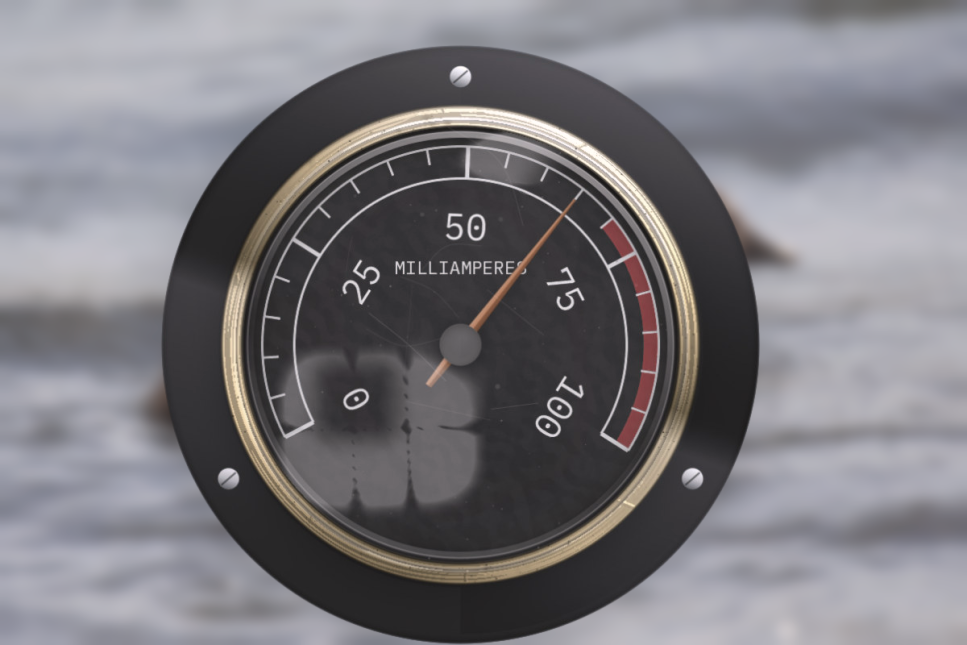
65 mA
